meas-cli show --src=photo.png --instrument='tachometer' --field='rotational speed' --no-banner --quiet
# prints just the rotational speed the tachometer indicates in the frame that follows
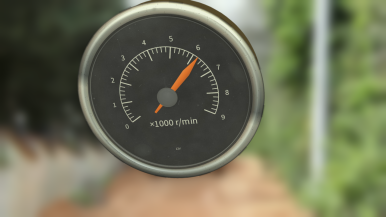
6200 rpm
